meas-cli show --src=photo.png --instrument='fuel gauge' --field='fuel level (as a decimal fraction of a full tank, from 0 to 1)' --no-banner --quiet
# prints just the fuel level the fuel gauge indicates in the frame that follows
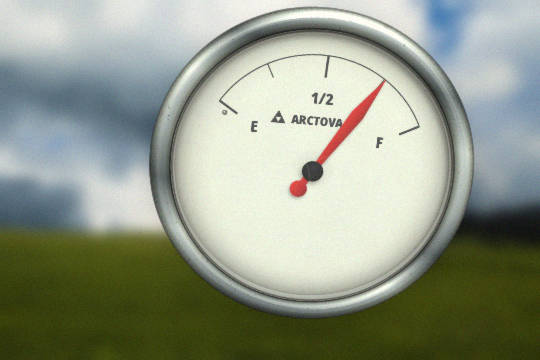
0.75
